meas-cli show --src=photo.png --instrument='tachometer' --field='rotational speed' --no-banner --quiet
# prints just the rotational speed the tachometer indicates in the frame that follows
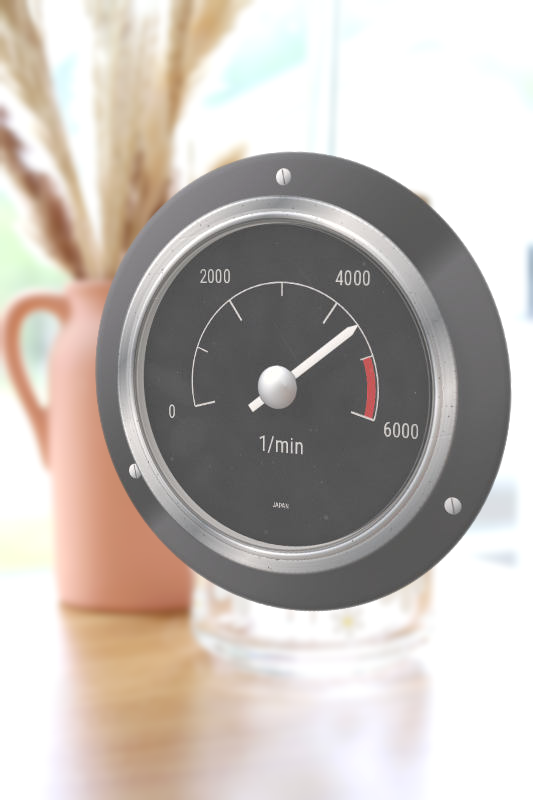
4500 rpm
